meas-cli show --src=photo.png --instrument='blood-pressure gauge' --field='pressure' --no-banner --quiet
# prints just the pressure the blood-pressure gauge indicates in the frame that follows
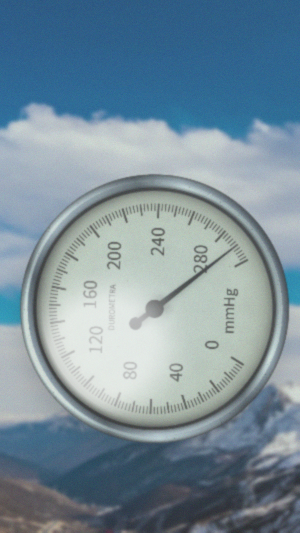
290 mmHg
